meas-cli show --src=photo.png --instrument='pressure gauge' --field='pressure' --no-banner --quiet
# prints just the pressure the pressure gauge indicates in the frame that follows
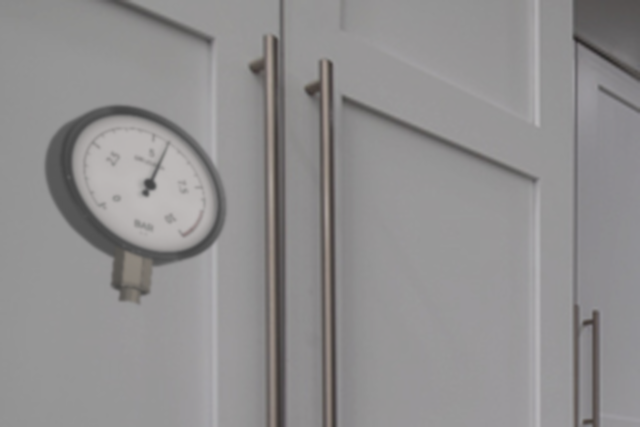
5.5 bar
